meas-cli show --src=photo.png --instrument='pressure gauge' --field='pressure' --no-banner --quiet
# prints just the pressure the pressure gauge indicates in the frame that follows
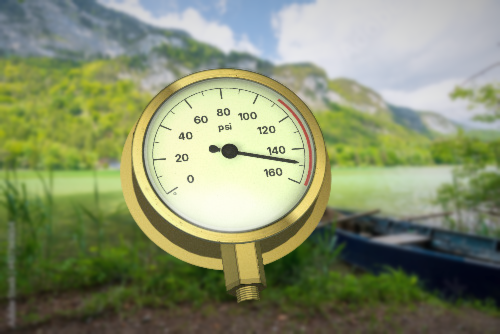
150 psi
